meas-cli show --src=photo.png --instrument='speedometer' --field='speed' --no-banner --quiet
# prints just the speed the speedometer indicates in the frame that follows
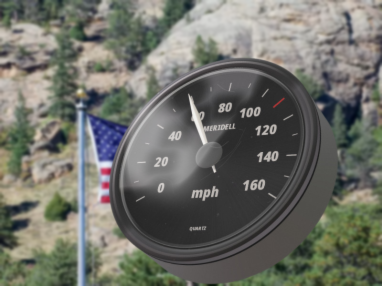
60 mph
